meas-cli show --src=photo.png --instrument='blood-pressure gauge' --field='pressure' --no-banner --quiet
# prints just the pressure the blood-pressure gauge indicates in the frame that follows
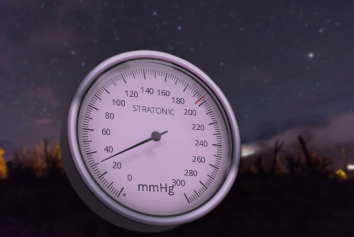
30 mmHg
